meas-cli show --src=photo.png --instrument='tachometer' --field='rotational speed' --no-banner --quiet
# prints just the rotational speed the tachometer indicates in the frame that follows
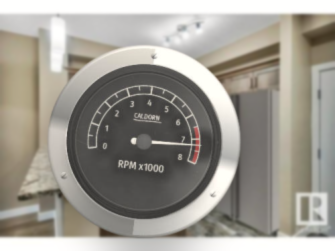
7250 rpm
